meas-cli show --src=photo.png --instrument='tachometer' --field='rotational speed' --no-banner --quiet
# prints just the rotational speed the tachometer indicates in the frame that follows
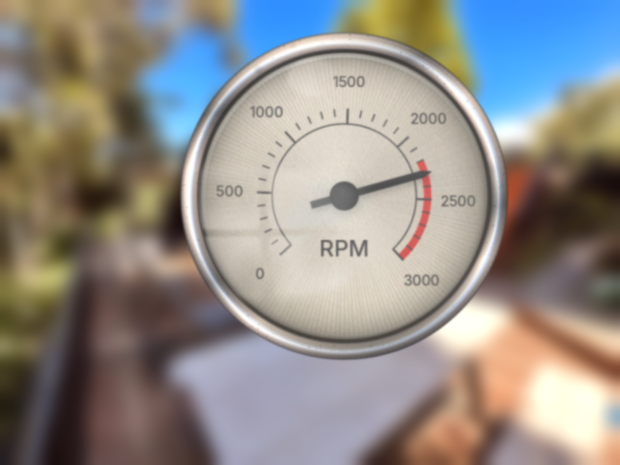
2300 rpm
